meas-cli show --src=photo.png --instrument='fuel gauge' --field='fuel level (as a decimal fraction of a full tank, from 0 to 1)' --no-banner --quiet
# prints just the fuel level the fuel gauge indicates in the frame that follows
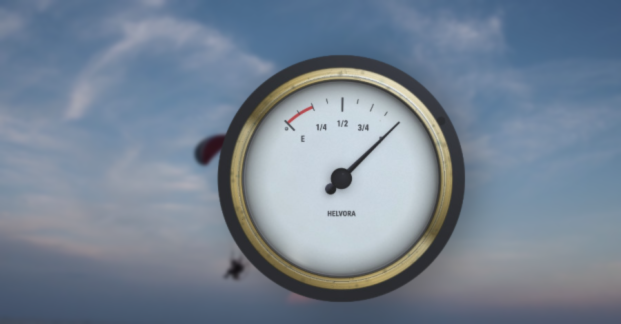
1
